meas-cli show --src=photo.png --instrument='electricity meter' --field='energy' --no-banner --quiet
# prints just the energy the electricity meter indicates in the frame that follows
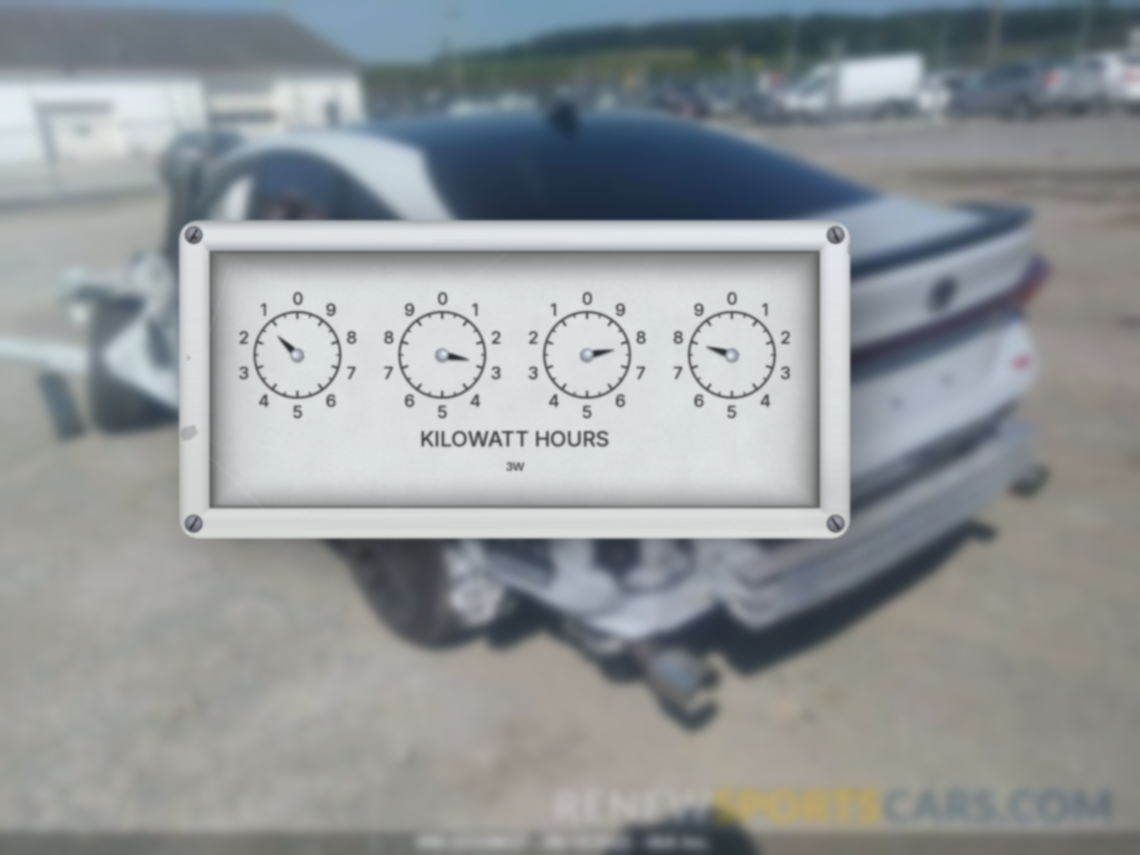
1278 kWh
